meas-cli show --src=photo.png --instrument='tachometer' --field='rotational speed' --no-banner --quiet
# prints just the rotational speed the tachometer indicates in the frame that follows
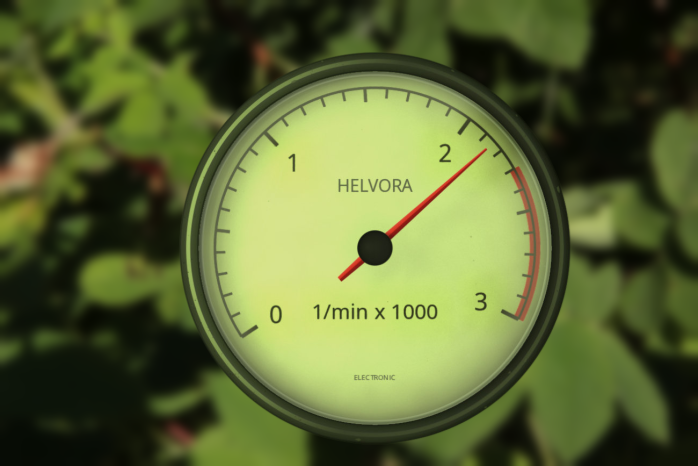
2150 rpm
